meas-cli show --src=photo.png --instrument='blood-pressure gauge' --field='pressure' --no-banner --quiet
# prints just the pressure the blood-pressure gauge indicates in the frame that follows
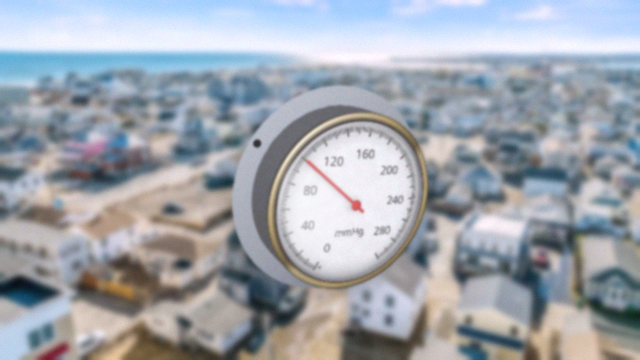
100 mmHg
